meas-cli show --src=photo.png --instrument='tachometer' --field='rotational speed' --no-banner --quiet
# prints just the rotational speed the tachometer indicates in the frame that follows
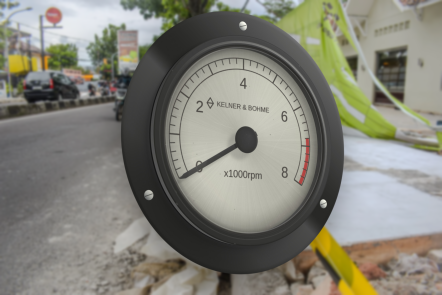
0 rpm
